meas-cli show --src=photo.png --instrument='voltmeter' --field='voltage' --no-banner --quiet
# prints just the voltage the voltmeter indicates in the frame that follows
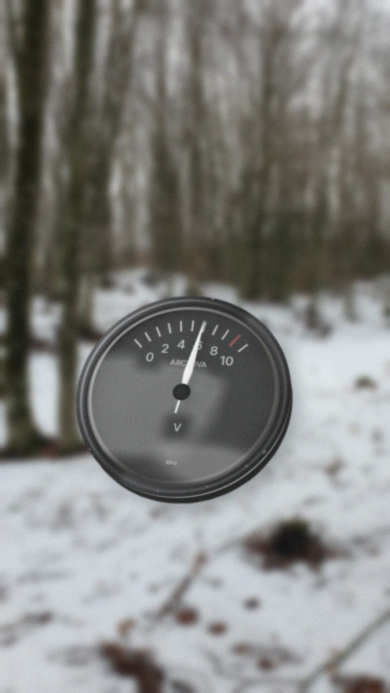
6 V
